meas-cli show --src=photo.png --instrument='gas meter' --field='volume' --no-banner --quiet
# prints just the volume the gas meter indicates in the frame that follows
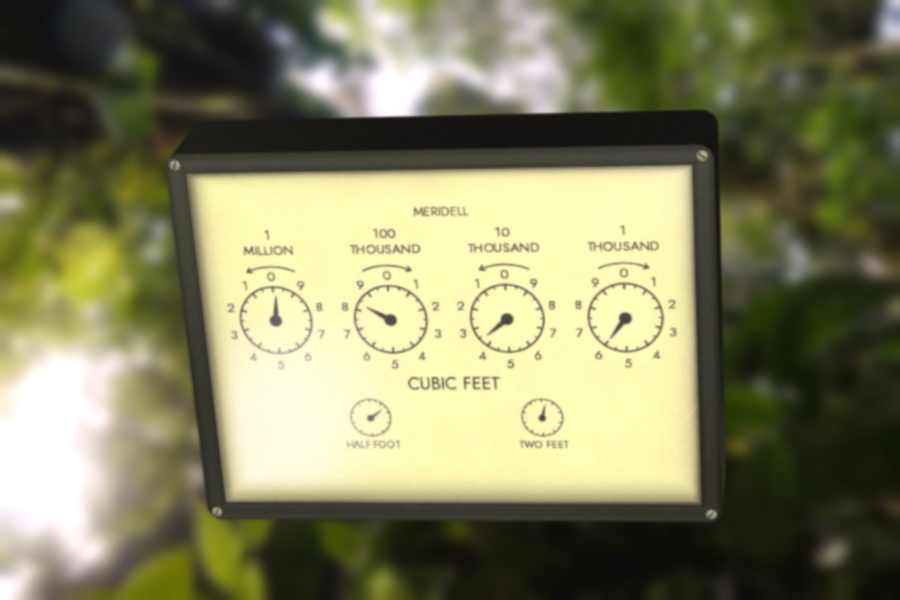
983600 ft³
